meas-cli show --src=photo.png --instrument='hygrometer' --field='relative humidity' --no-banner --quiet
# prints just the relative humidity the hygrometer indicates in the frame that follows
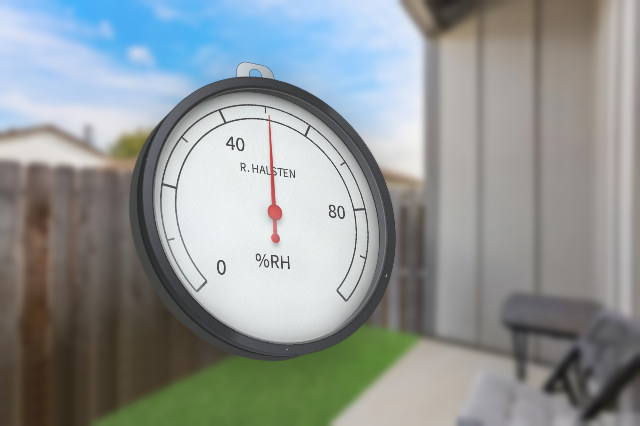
50 %
